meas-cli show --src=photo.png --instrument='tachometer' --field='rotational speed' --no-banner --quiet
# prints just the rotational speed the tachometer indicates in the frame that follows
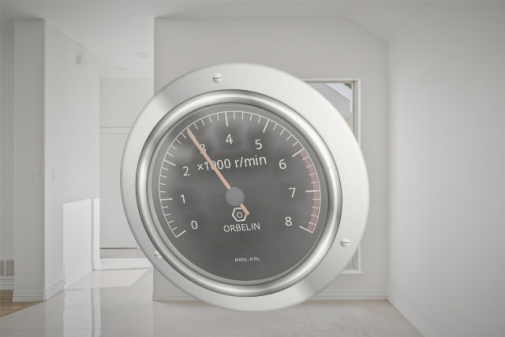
3000 rpm
